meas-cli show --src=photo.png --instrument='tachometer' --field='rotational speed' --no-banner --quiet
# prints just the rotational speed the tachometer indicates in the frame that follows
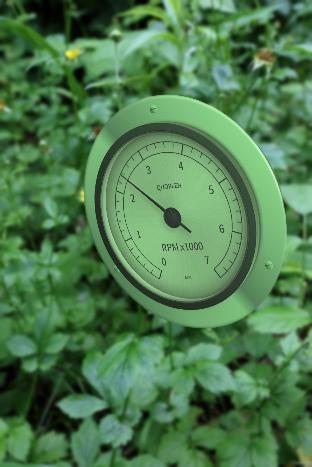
2400 rpm
